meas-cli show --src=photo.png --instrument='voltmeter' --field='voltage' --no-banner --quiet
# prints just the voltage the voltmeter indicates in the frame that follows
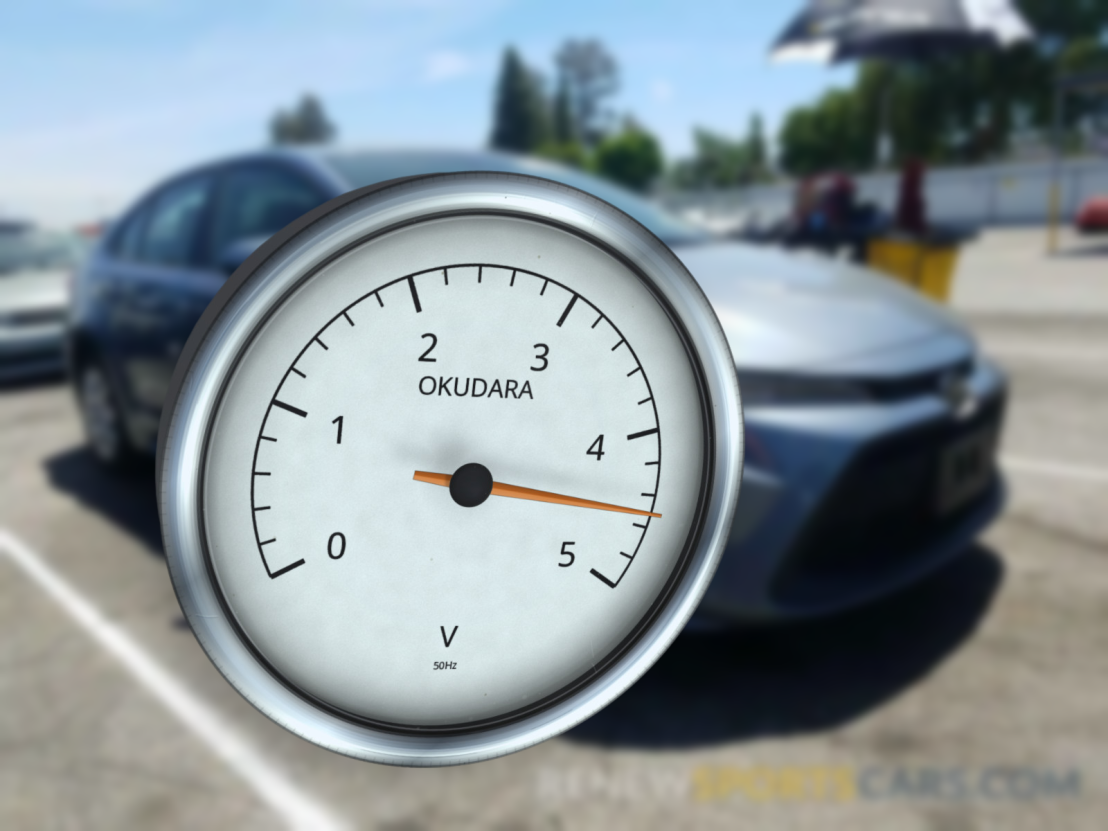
4.5 V
